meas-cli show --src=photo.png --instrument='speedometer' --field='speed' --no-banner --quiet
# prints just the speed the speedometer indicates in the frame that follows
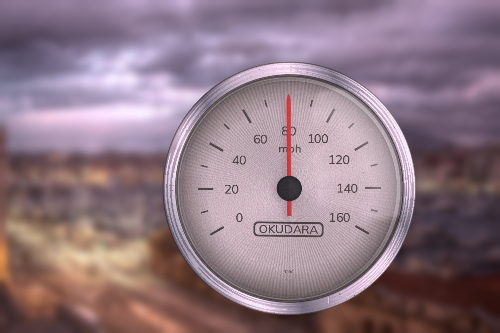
80 mph
